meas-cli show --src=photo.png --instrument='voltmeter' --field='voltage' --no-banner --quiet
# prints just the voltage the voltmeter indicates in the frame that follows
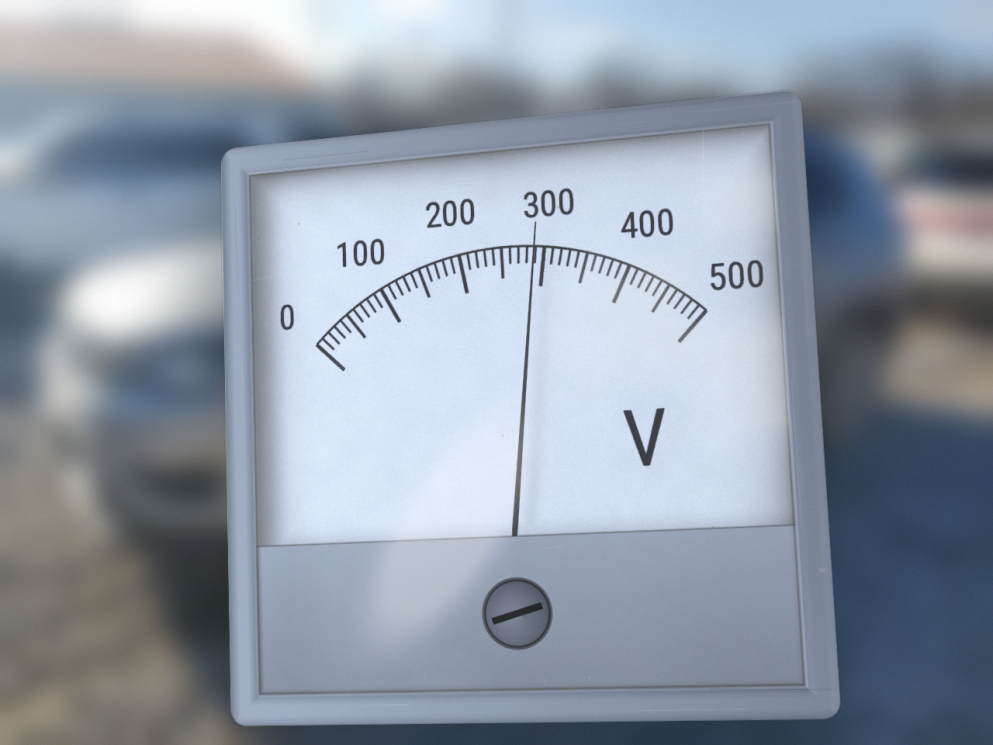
290 V
